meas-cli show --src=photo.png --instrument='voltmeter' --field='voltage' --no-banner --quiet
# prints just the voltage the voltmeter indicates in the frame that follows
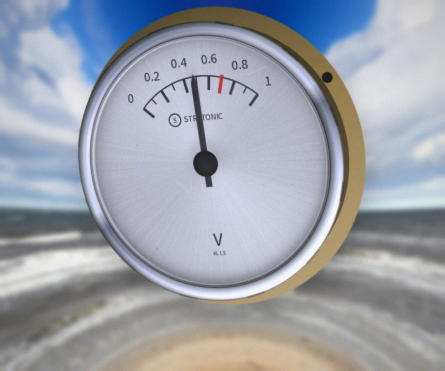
0.5 V
